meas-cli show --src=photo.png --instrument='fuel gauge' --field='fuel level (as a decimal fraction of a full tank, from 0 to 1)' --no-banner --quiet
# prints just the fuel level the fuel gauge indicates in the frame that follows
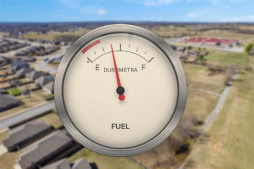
0.375
